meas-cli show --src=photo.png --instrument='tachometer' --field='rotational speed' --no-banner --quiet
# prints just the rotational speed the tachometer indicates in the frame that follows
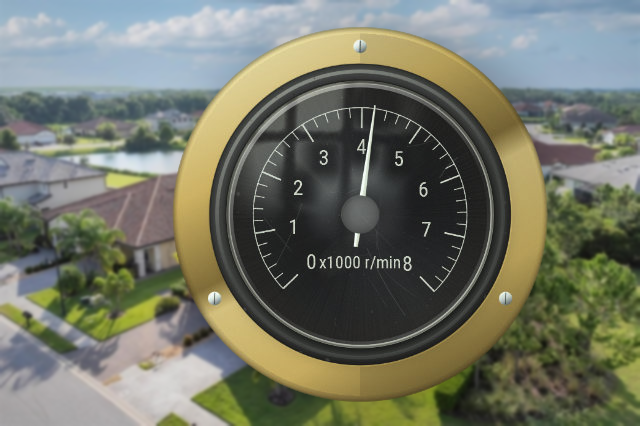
4200 rpm
